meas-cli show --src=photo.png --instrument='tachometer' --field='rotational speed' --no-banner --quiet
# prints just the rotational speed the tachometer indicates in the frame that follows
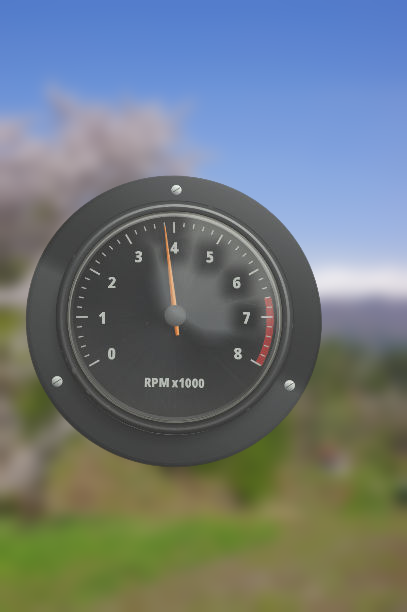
3800 rpm
